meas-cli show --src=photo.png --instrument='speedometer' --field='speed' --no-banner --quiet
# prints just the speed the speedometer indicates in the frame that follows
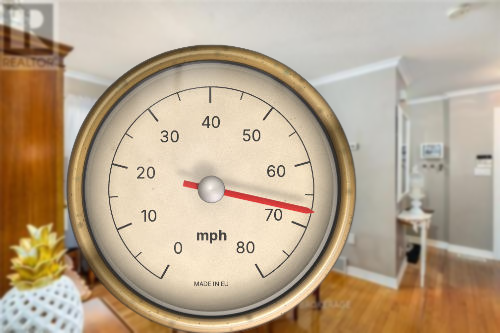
67.5 mph
